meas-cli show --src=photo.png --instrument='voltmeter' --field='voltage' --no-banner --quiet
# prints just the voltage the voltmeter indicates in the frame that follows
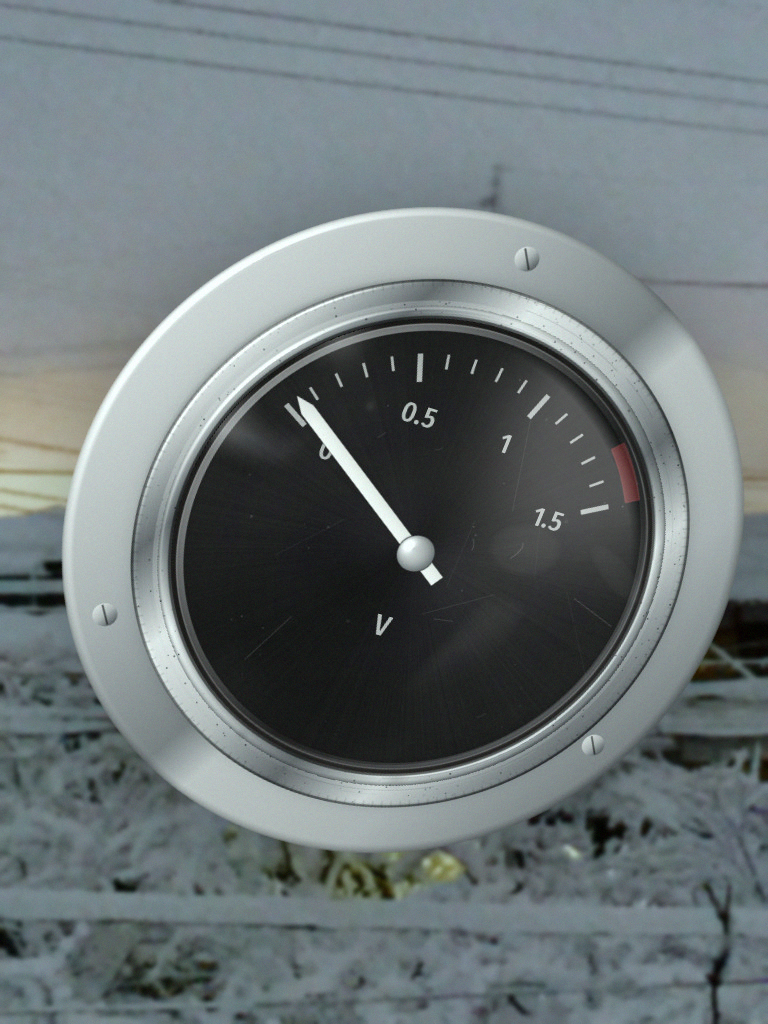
0.05 V
